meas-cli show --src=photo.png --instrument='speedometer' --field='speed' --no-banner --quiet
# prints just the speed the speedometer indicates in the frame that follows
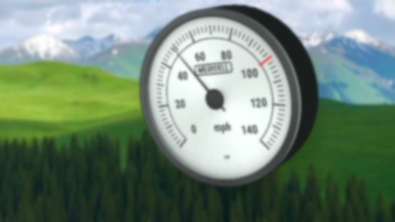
50 mph
